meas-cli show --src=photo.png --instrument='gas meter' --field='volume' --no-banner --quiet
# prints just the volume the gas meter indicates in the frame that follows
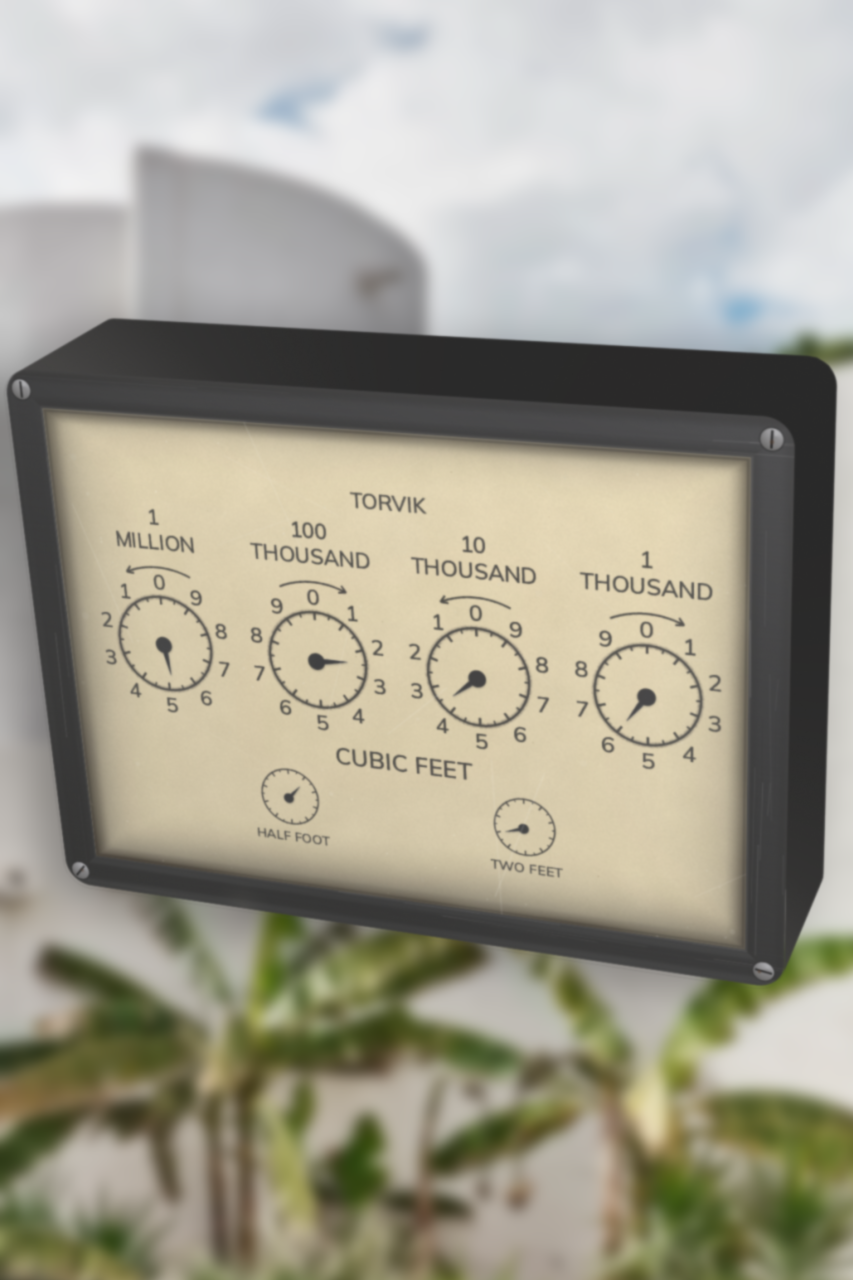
523600 ft³
